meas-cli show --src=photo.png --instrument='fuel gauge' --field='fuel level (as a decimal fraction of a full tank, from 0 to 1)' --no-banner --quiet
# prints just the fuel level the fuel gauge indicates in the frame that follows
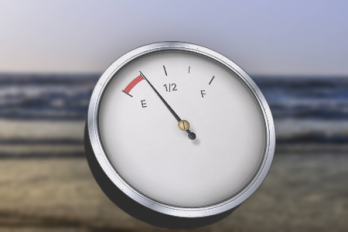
0.25
